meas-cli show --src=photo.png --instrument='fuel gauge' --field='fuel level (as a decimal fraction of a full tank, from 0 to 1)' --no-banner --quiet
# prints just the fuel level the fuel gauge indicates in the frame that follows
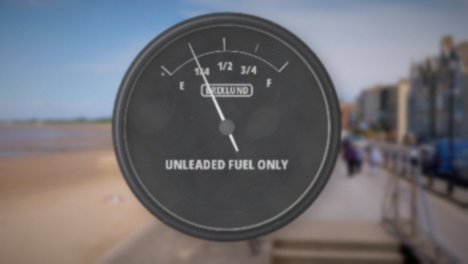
0.25
